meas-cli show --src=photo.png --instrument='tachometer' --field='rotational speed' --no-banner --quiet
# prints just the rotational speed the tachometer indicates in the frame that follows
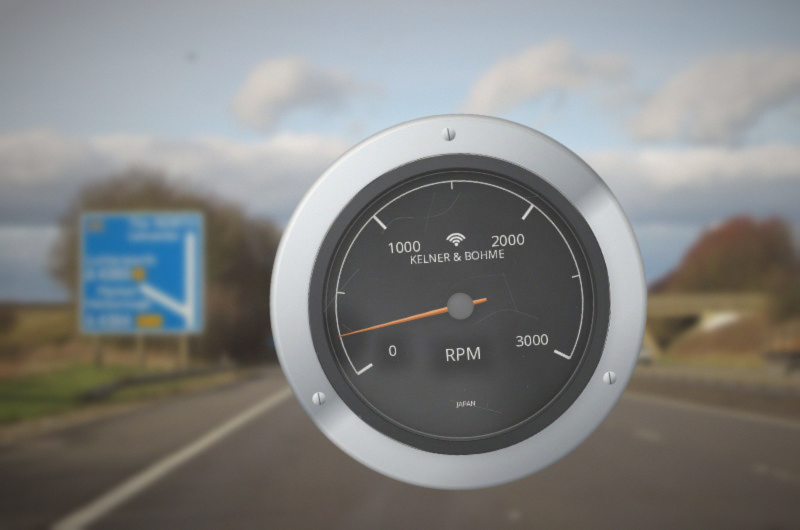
250 rpm
